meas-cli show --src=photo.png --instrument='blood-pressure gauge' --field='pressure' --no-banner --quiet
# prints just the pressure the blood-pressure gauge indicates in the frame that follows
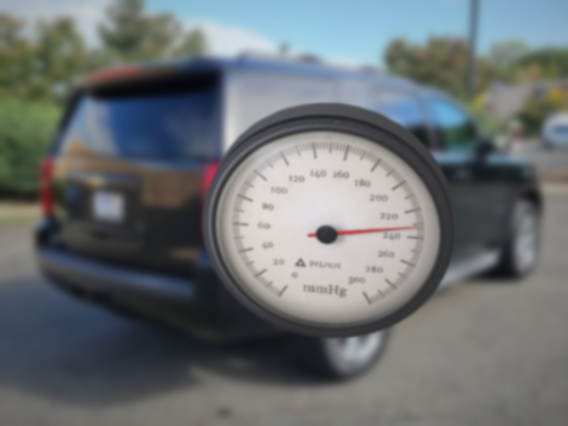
230 mmHg
